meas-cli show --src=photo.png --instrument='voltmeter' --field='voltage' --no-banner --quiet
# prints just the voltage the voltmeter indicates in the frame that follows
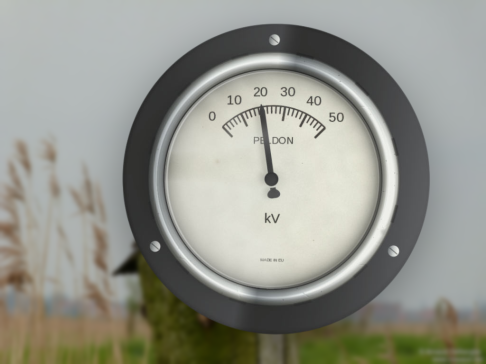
20 kV
